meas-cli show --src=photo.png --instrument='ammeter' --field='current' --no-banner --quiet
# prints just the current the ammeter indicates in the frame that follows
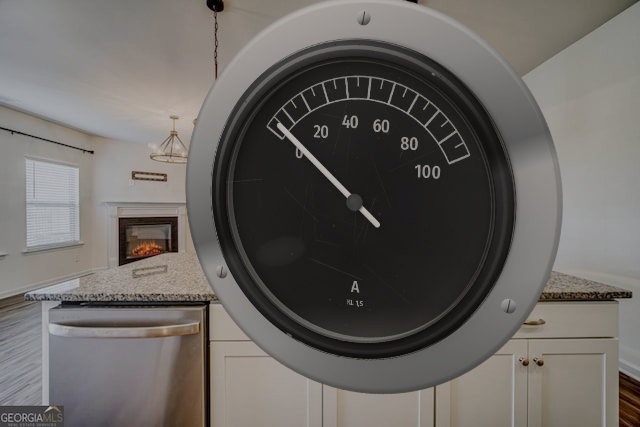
5 A
